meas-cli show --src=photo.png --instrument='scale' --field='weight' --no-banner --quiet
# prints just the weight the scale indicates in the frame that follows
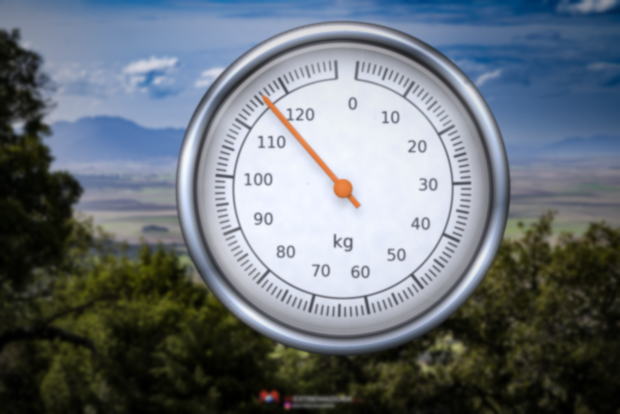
116 kg
